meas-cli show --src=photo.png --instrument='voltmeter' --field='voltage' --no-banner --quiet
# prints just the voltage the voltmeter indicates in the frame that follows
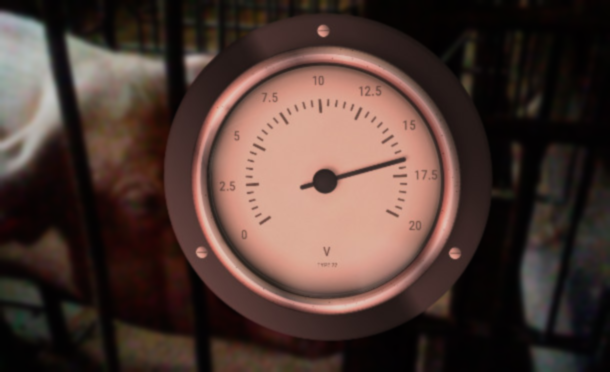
16.5 V
